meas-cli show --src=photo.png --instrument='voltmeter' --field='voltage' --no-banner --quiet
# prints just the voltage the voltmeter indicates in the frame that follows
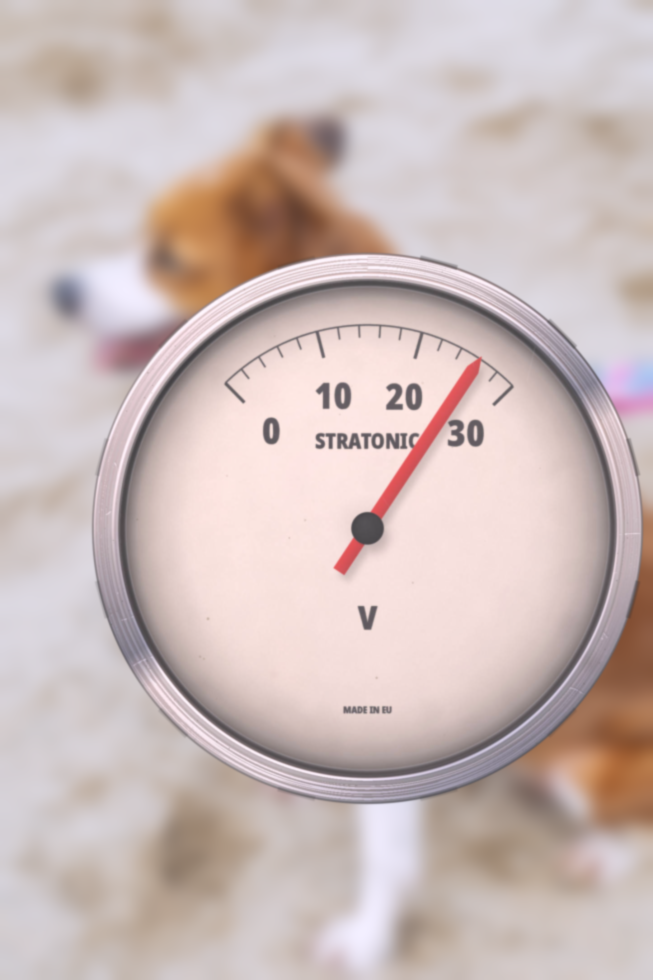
26 V
